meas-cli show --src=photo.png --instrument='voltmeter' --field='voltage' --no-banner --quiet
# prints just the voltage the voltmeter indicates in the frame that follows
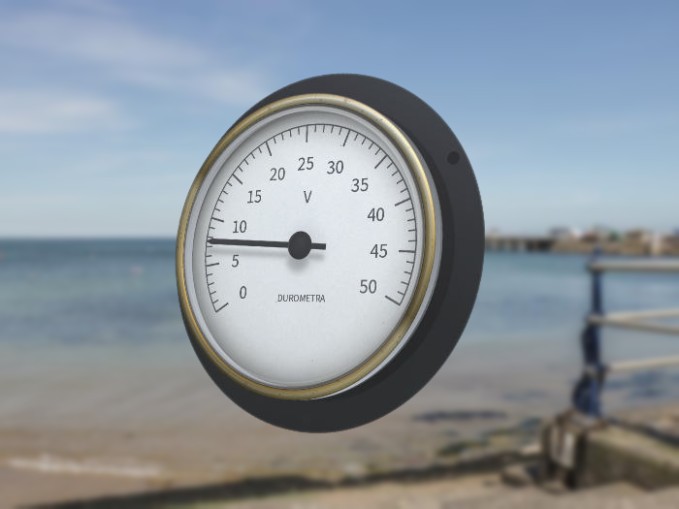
7.5 V
